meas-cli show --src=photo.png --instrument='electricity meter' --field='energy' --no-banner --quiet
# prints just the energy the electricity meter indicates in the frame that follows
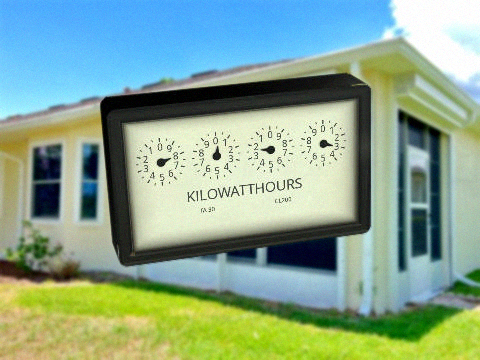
8023 kWh
